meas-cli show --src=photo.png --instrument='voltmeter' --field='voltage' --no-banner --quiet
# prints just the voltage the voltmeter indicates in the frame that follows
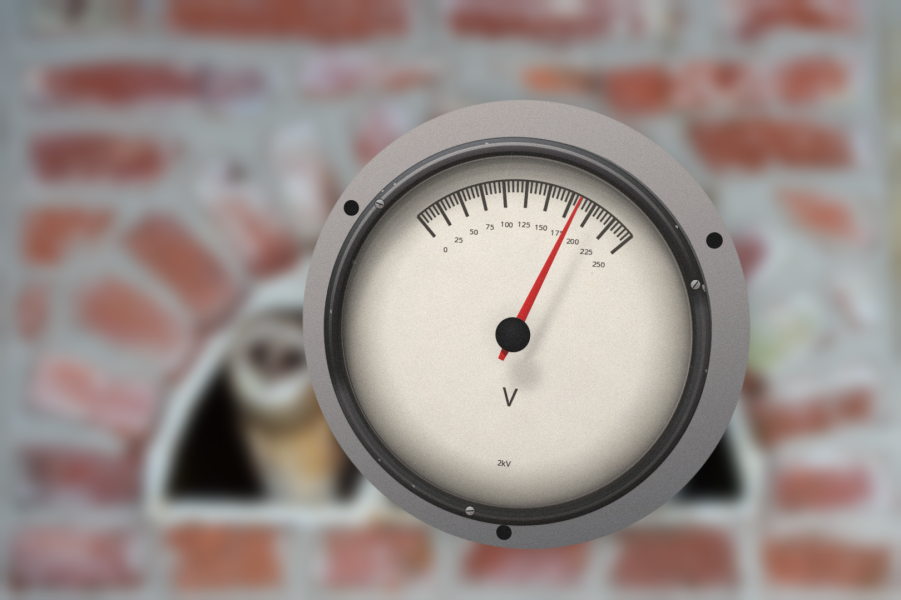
185 V
